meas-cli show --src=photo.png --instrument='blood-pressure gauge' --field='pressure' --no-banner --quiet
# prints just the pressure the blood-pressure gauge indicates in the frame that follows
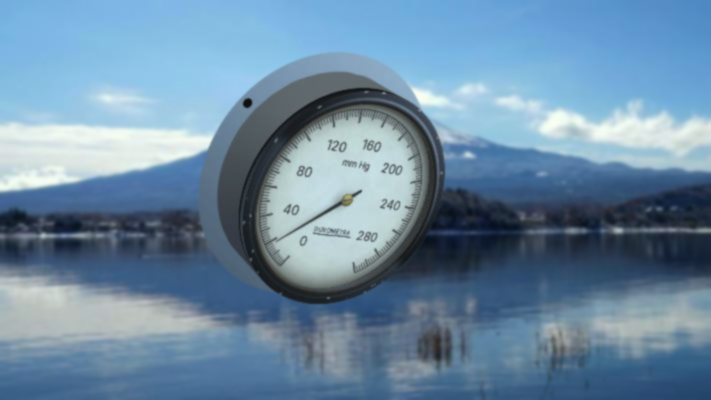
20 mmHg
